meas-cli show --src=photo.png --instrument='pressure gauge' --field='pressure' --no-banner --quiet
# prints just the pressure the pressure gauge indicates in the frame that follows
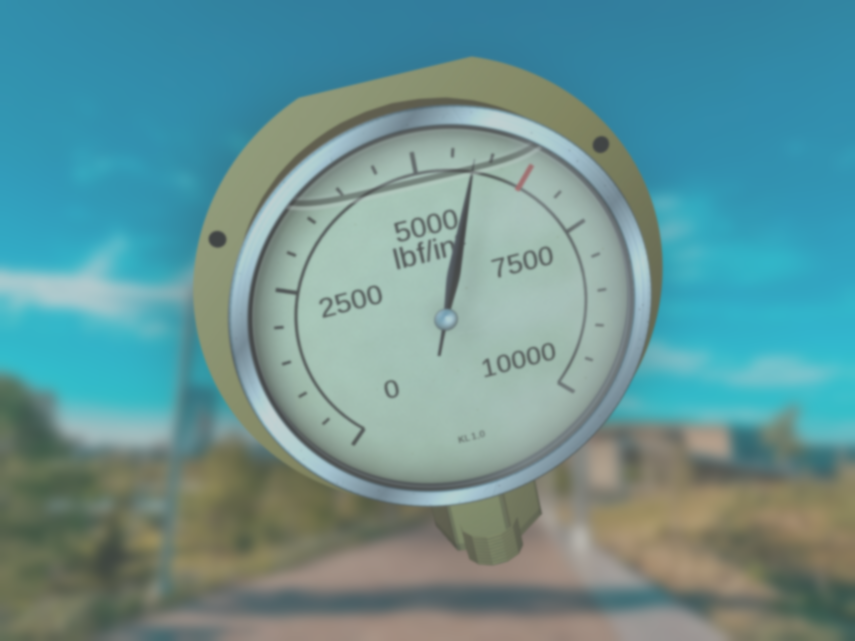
5750 psi
